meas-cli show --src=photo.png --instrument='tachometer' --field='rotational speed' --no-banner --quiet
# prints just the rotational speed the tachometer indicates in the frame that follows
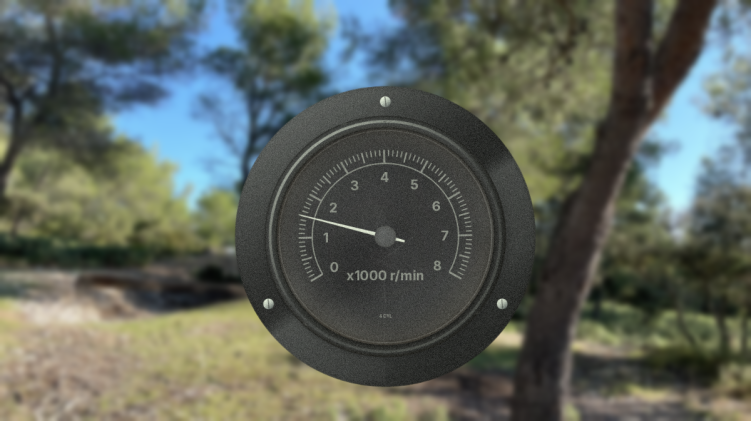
1500 rpm
